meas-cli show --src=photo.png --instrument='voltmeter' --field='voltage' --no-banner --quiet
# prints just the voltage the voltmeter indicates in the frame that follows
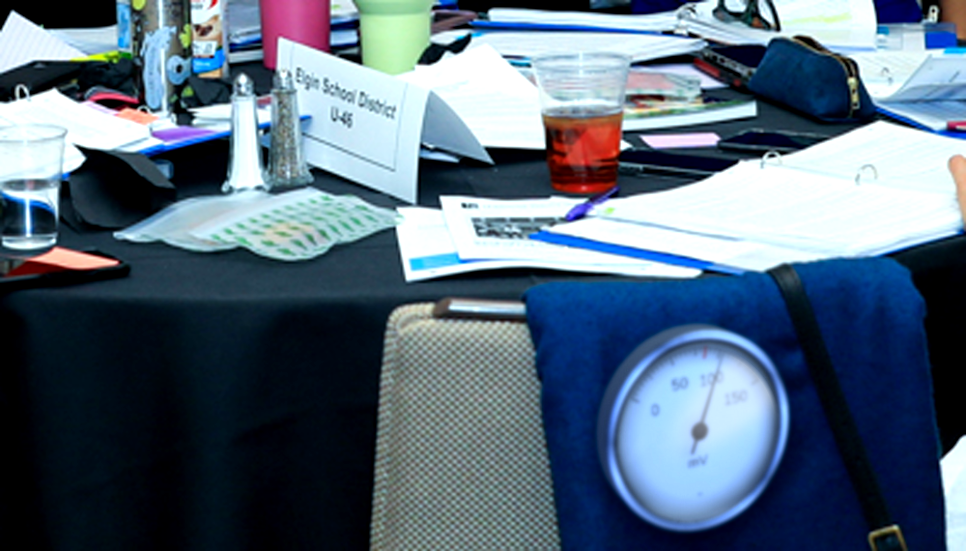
100 mV
